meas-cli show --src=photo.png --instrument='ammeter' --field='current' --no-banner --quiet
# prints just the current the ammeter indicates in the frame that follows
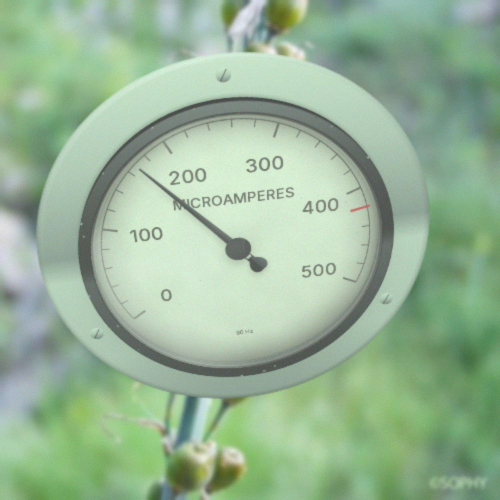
170 µA
